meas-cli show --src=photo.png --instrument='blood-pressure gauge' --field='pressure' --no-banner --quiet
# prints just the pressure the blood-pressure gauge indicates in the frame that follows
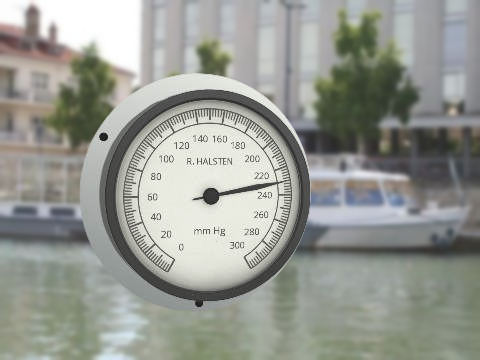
230 mmHg
